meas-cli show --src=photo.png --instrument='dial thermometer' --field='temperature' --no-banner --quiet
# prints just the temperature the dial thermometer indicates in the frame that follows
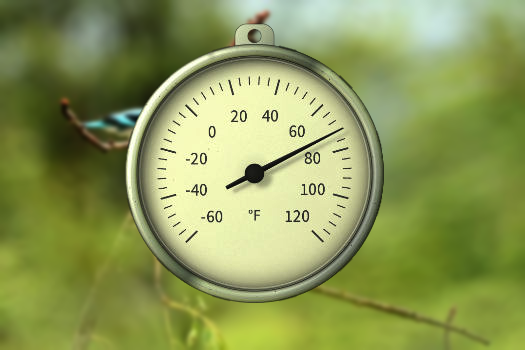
72 °F
